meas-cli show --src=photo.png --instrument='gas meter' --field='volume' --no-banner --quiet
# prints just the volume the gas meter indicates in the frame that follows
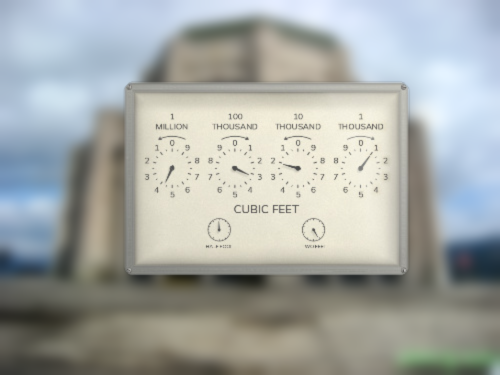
432100 ft³
